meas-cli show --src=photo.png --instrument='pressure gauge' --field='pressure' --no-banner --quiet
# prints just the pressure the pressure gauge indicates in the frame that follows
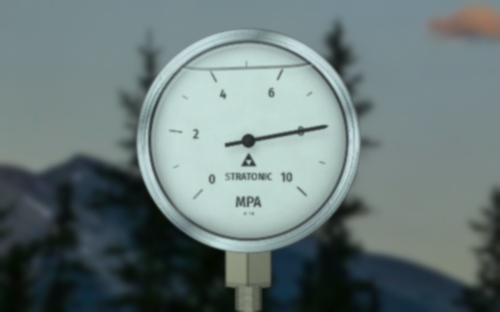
8 MPa
